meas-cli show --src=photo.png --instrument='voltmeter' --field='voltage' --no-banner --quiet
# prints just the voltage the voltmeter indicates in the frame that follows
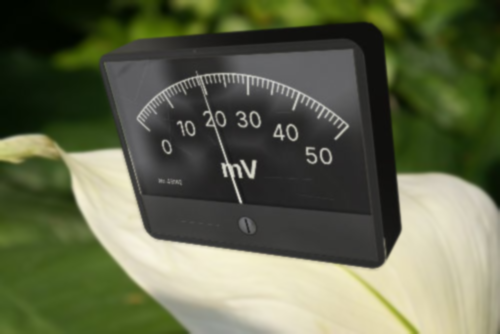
20 mV
